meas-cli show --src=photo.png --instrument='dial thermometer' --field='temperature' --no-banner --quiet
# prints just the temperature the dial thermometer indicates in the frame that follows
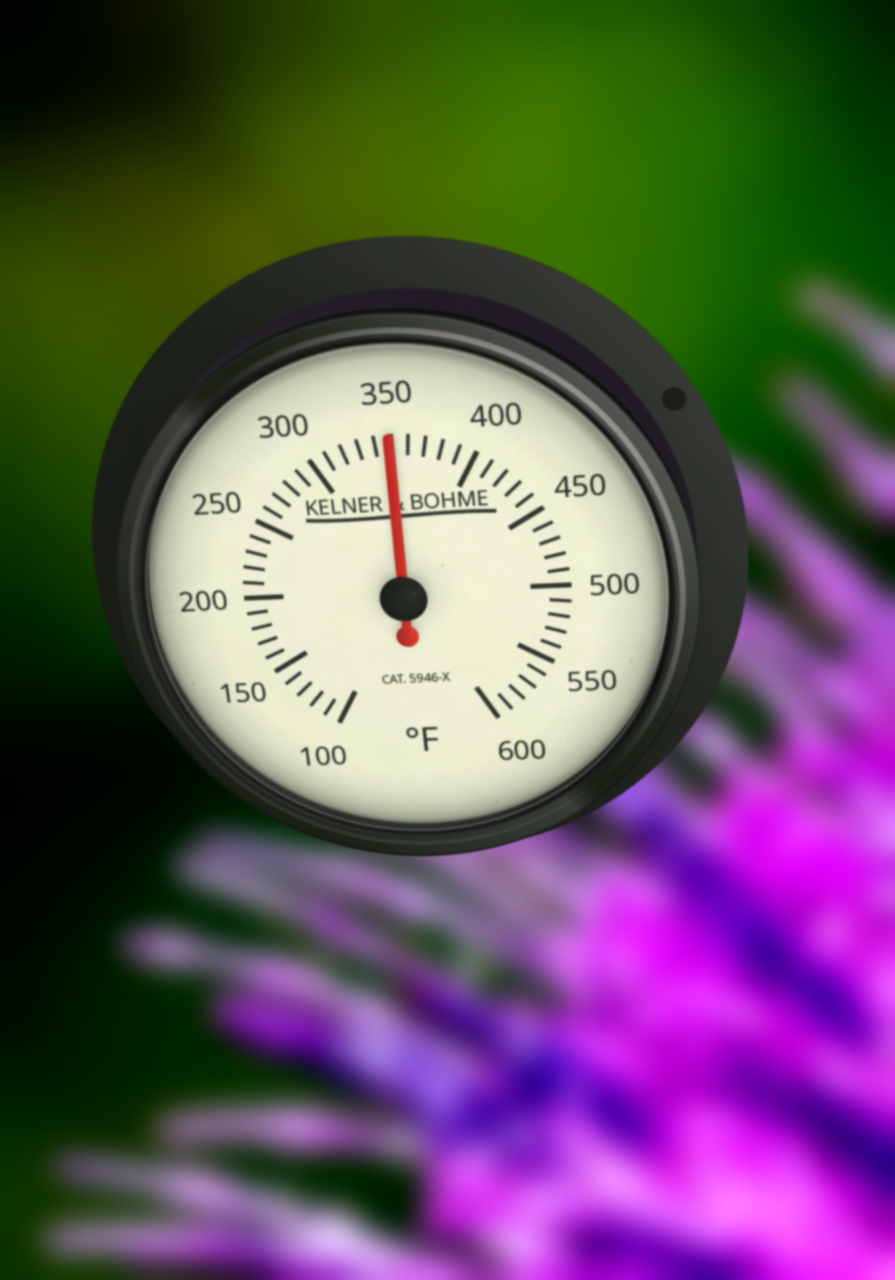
350 °F
